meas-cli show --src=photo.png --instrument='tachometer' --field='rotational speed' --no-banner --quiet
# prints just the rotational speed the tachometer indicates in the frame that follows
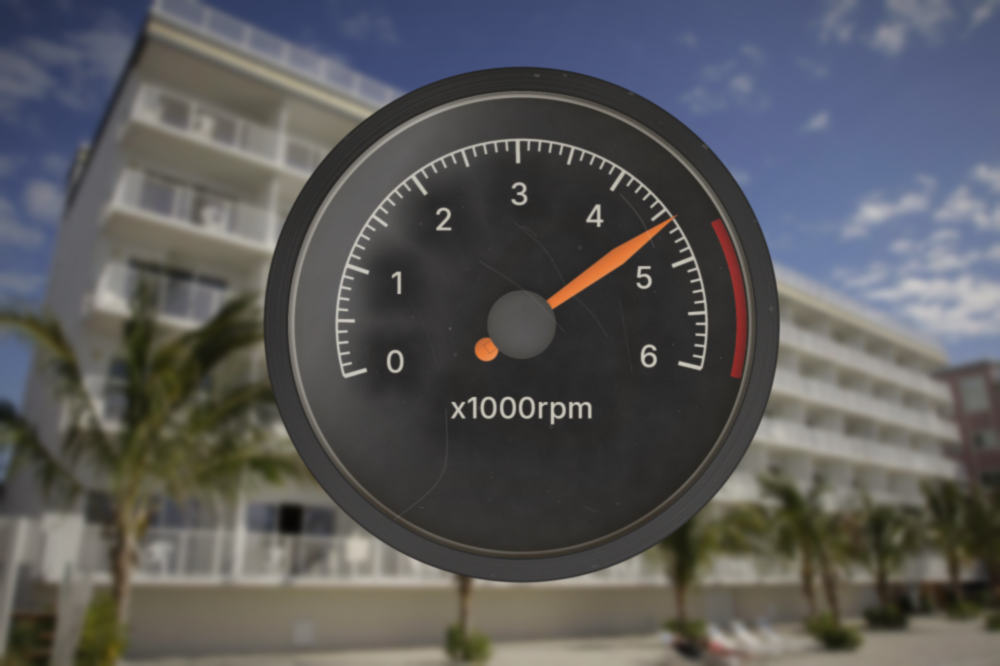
4600 rpm
